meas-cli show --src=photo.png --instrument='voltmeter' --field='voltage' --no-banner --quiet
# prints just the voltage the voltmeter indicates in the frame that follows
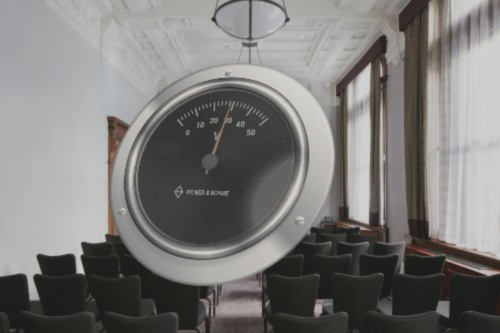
30 V
